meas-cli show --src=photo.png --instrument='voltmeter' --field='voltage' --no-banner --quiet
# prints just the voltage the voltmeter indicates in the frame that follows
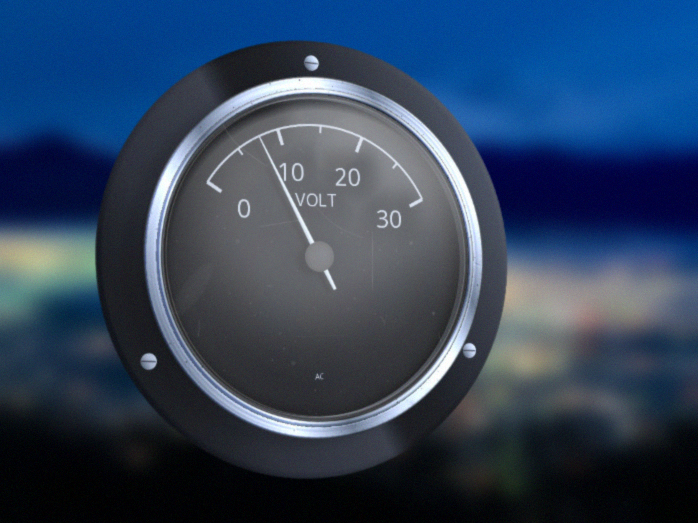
7.5 V
